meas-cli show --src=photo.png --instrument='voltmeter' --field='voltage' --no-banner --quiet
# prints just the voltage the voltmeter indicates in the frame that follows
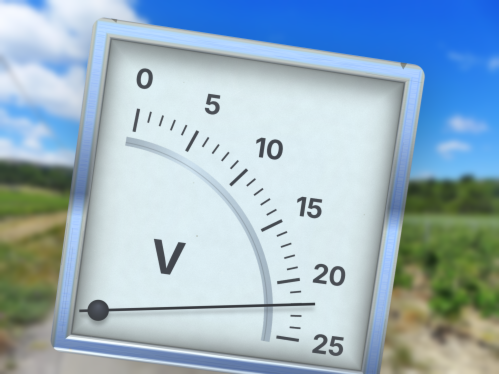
22 V
